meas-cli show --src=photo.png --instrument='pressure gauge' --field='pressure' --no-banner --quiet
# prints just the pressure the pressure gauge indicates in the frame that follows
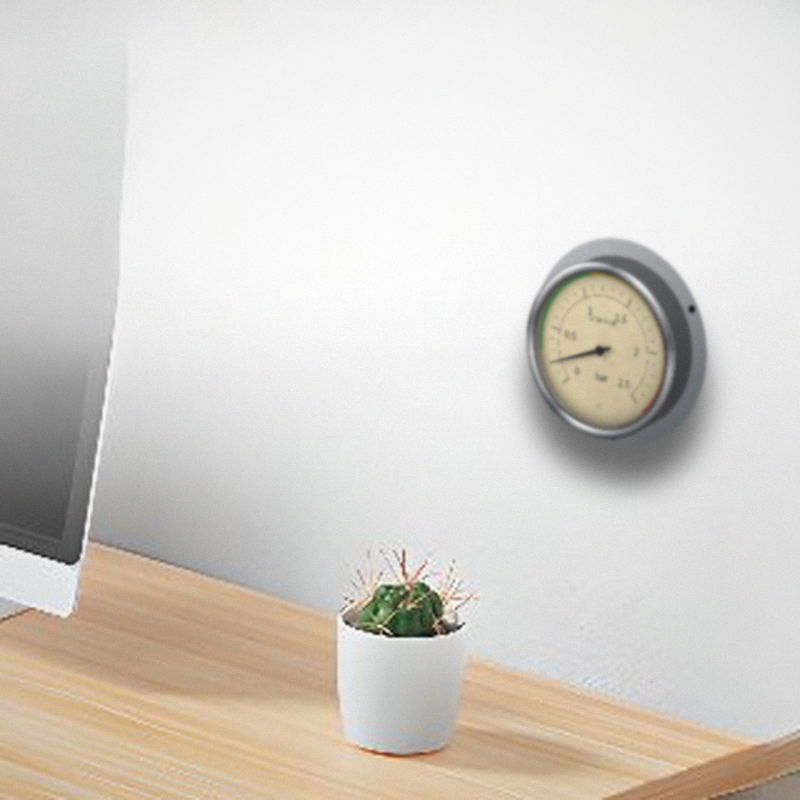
0.2 bar
